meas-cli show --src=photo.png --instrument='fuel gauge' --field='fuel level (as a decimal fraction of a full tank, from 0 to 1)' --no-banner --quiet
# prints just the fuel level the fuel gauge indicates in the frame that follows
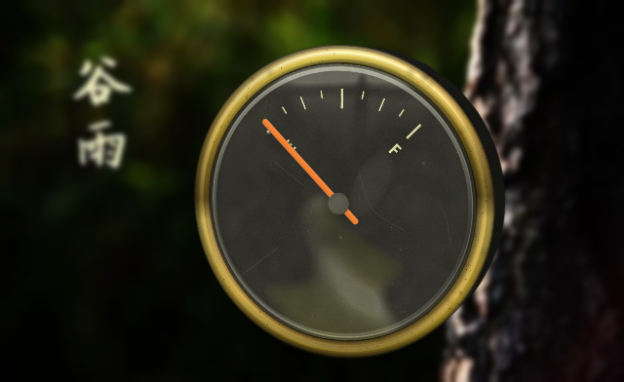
0
